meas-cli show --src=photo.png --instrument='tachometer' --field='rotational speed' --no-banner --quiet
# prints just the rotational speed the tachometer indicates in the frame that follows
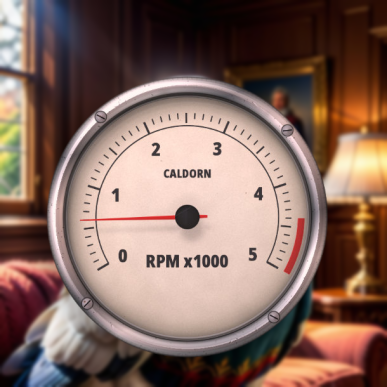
600 rpm
